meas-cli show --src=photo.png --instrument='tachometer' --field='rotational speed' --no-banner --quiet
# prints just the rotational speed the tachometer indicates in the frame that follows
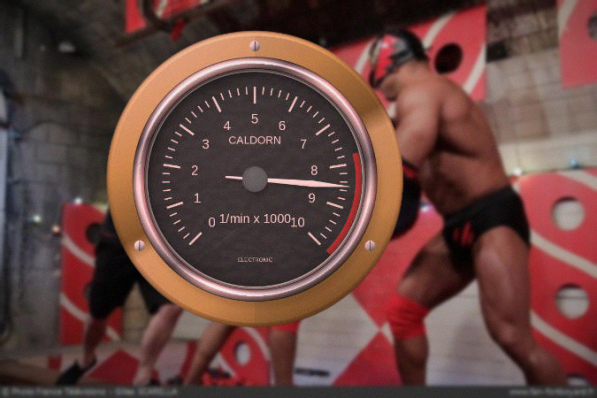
8500 rpm
